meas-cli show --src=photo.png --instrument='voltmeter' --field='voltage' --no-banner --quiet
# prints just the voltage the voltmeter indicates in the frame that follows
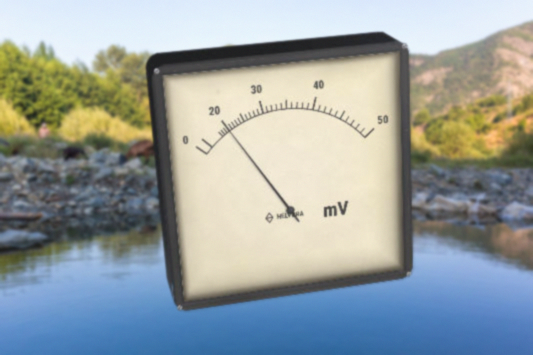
20 mV
